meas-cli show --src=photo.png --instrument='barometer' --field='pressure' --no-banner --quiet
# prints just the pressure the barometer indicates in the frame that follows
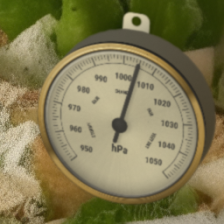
1005 hPa
